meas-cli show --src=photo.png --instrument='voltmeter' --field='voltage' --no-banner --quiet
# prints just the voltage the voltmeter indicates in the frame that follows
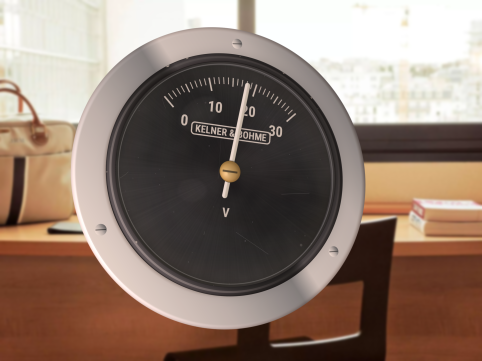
18 V
